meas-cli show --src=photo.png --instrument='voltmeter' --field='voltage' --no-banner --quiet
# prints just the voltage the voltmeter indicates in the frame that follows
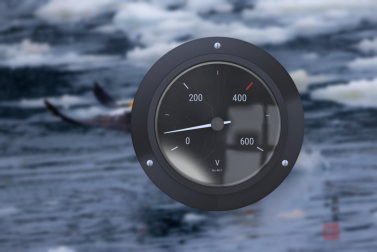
50 V
